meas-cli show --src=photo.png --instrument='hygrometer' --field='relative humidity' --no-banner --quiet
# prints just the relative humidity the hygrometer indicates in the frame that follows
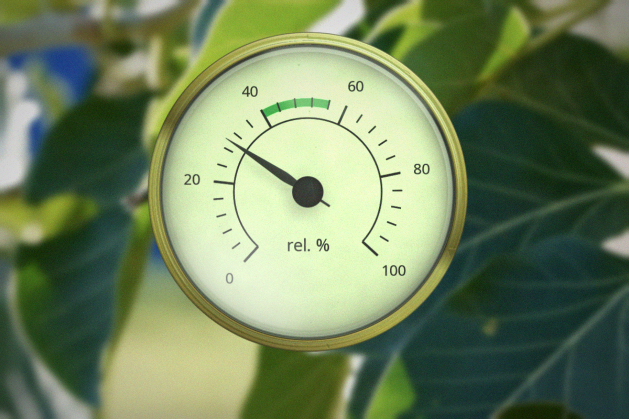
30 %
